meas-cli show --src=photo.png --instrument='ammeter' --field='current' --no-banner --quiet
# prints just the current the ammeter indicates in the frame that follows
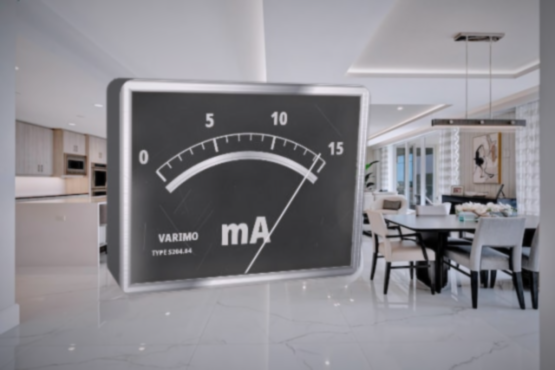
14 mA
